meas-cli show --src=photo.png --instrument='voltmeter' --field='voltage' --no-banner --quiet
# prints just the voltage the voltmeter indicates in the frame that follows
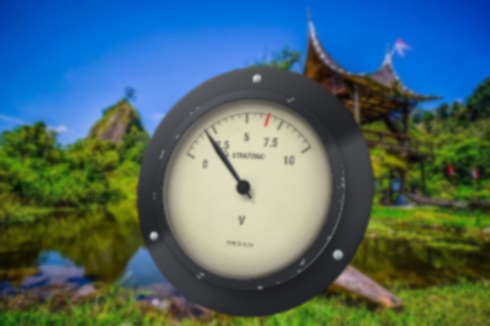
2 V
